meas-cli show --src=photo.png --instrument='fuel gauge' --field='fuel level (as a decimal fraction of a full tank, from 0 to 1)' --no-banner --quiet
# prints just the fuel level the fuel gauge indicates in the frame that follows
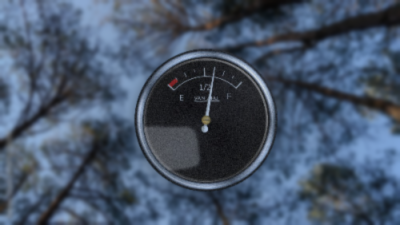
0.625
